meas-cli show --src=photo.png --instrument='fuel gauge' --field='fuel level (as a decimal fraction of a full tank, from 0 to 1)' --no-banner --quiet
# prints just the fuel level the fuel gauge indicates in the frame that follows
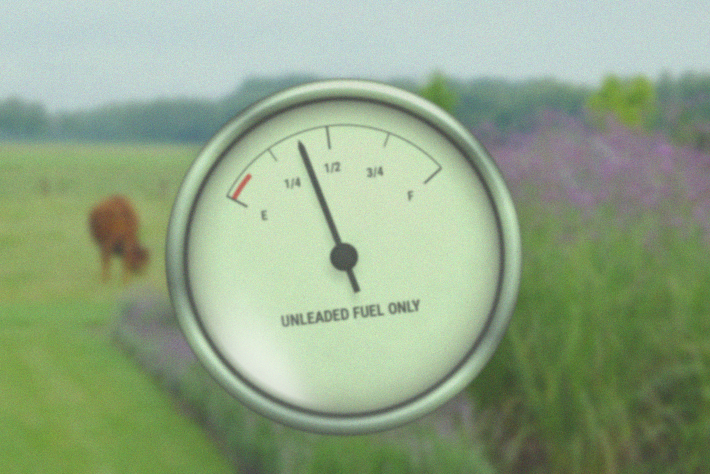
0.375
